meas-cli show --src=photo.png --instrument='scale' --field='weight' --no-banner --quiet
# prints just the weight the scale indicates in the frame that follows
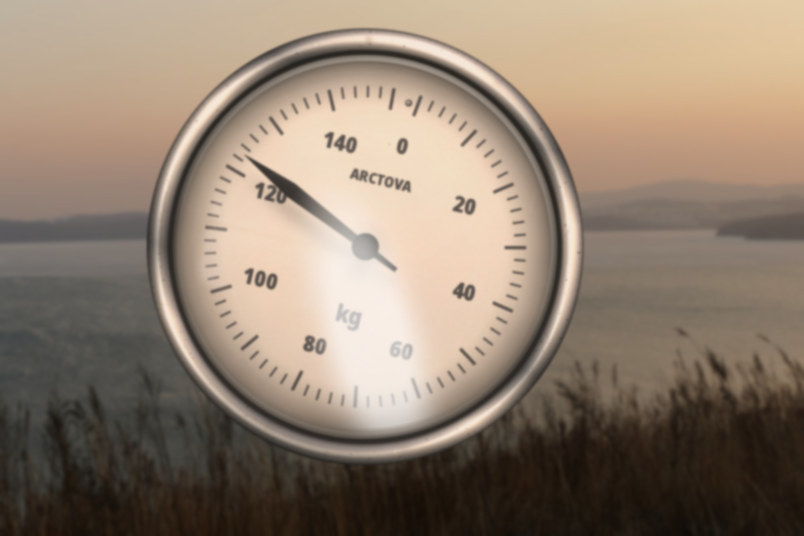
123 kg
